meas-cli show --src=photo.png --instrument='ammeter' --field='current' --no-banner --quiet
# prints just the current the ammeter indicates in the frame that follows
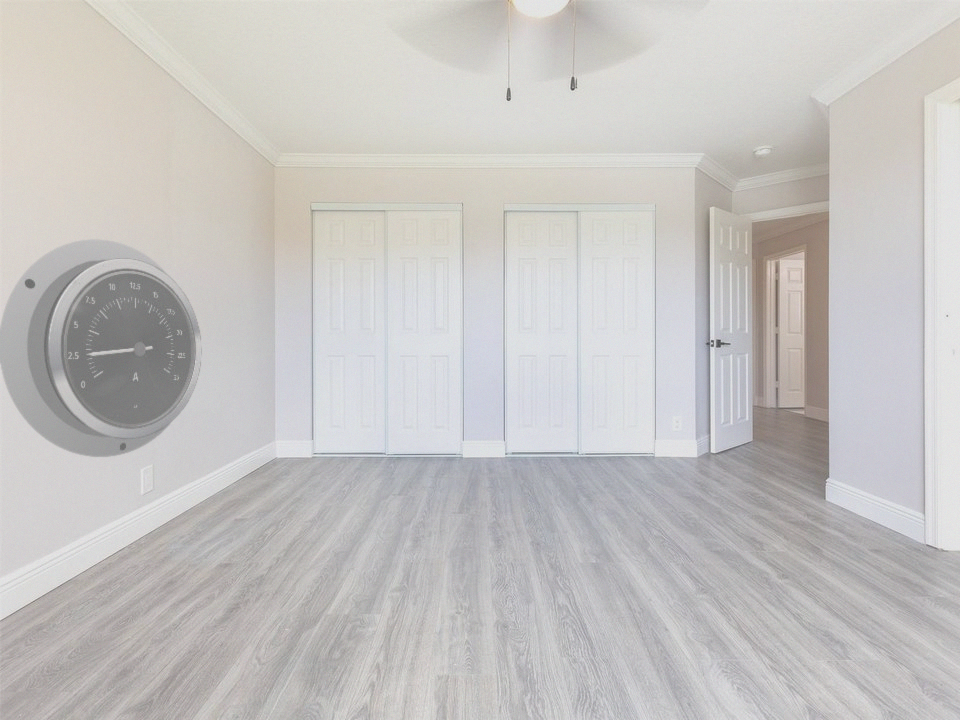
2.5 A
